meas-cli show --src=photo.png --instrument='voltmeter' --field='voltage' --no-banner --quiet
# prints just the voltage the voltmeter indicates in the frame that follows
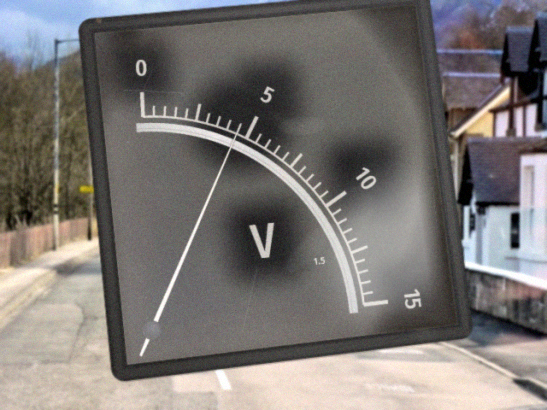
4.5 V
